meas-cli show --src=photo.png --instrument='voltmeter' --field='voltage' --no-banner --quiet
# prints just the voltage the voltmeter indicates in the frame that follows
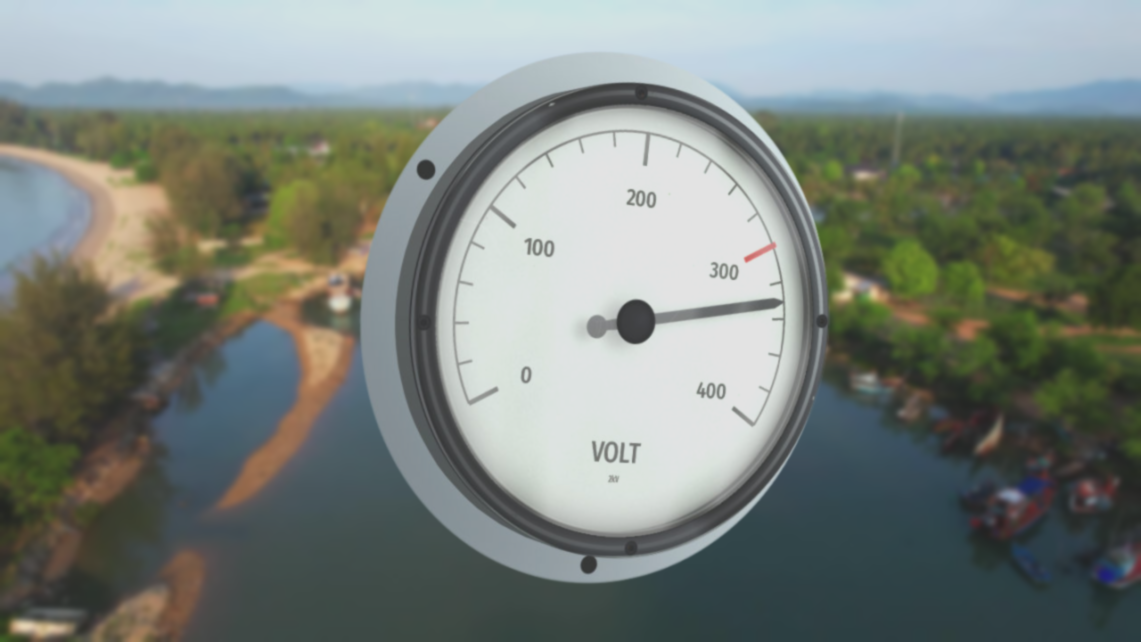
330 V
